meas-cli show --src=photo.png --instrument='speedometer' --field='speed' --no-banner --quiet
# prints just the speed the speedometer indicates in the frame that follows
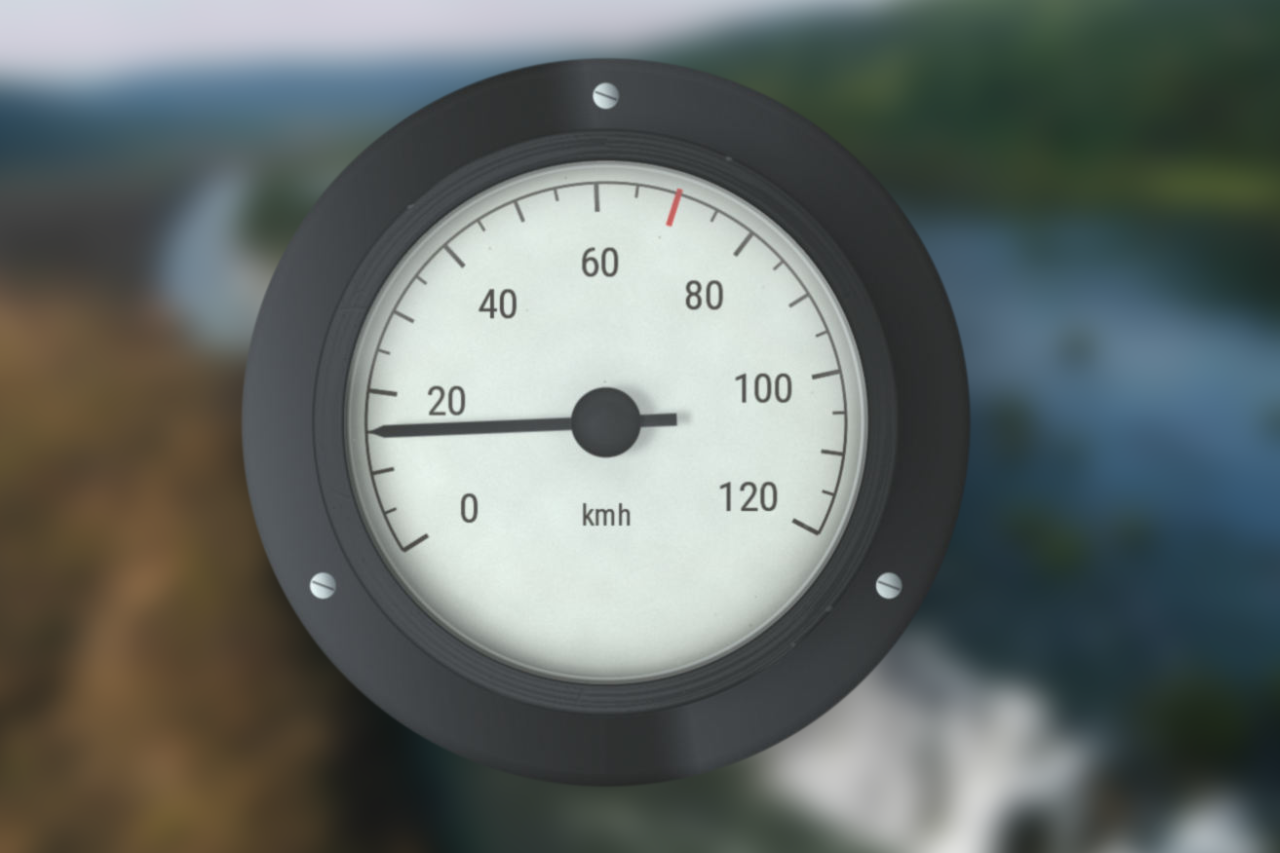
15 km/h
